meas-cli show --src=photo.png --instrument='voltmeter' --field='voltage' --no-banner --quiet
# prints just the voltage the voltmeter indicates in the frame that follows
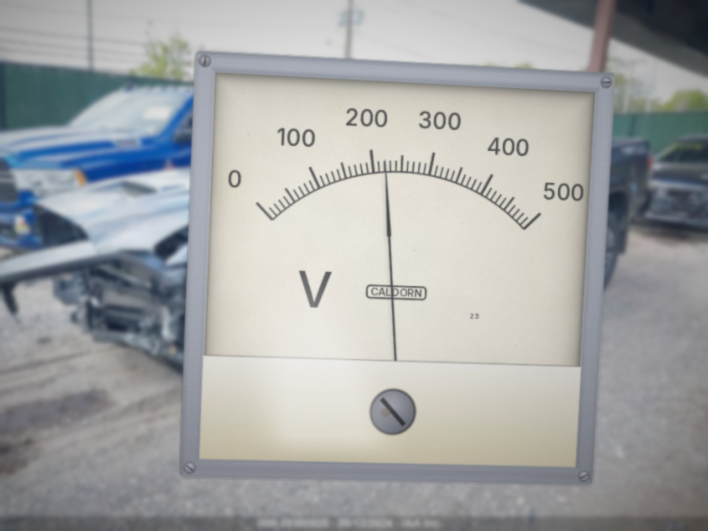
220 V
